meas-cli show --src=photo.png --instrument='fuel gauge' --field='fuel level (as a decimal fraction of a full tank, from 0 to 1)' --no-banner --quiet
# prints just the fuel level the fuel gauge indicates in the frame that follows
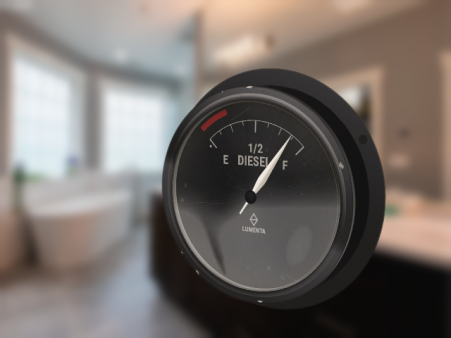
0.875
